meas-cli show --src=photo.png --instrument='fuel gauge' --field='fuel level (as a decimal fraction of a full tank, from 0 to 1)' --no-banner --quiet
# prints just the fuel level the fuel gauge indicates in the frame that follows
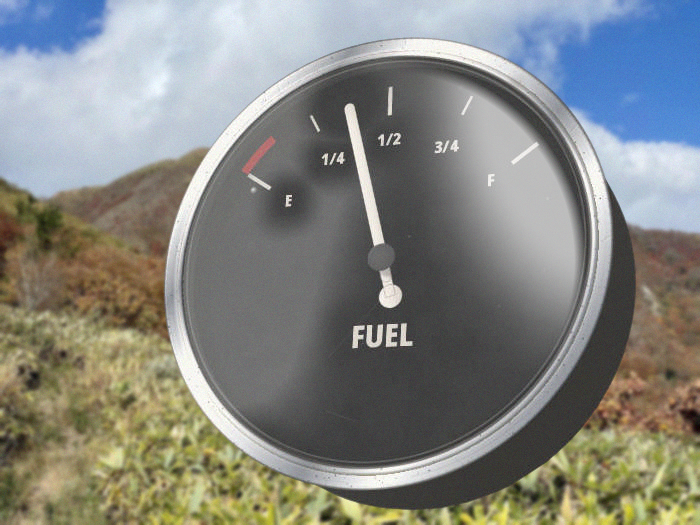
0.375
